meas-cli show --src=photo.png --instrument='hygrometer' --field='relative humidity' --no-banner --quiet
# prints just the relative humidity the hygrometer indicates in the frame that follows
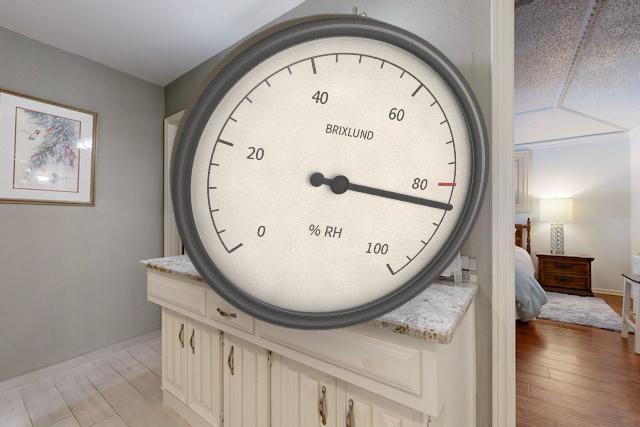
84 %
